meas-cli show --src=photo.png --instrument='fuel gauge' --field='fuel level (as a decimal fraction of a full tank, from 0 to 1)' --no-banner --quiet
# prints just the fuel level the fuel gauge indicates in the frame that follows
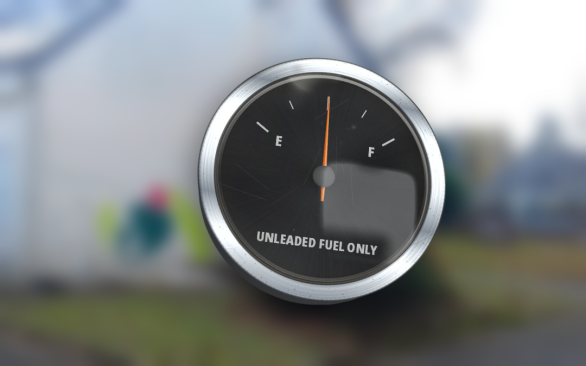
0.5
